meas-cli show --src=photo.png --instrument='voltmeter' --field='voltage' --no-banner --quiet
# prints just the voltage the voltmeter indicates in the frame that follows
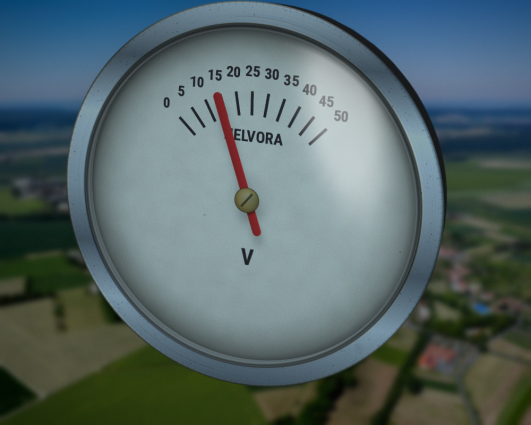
15 V
